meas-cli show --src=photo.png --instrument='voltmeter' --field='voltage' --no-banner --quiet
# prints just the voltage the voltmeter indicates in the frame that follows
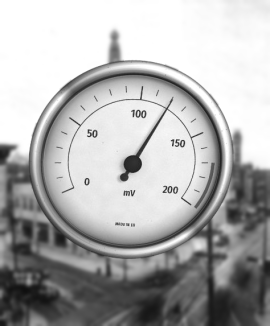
120 mV
